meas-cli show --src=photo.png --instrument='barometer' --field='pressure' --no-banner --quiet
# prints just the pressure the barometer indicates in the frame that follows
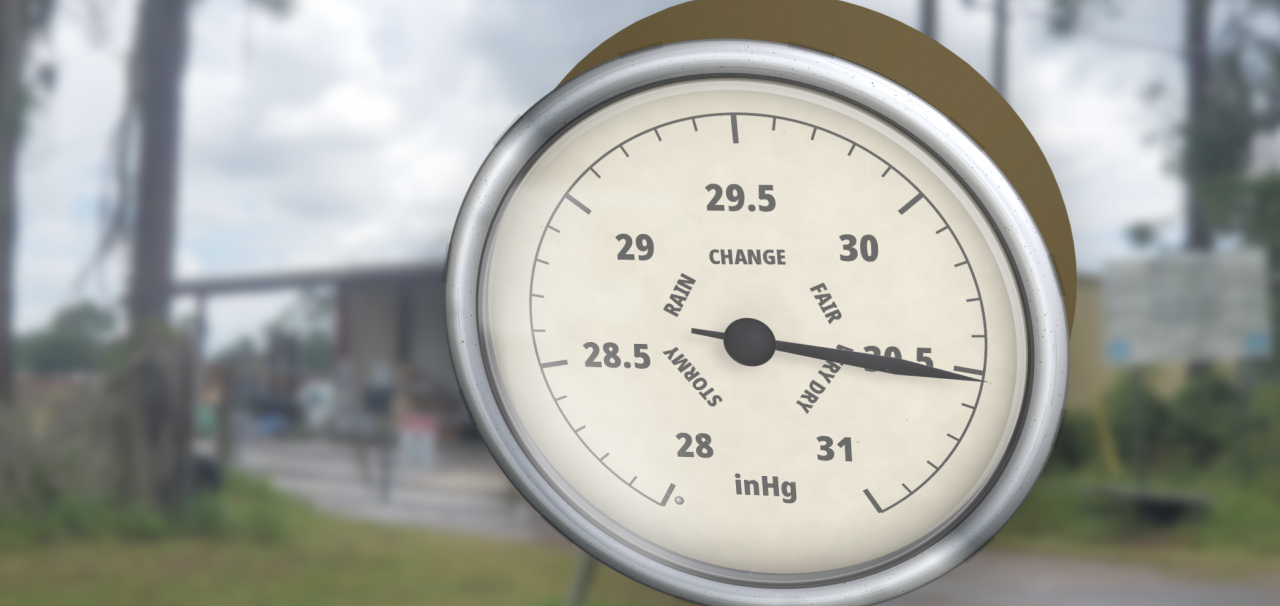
30.5 inHg
